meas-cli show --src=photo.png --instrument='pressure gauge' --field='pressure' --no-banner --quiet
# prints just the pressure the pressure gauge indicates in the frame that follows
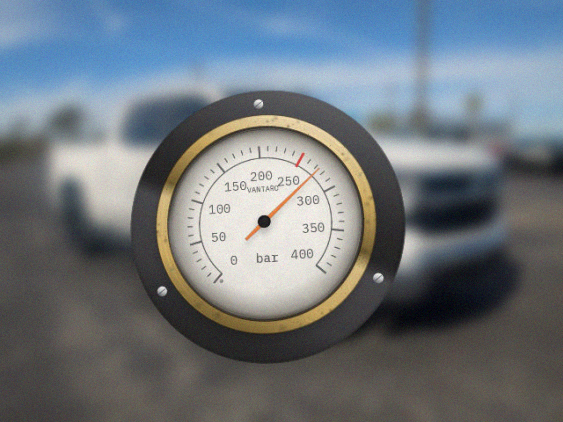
275 bar
